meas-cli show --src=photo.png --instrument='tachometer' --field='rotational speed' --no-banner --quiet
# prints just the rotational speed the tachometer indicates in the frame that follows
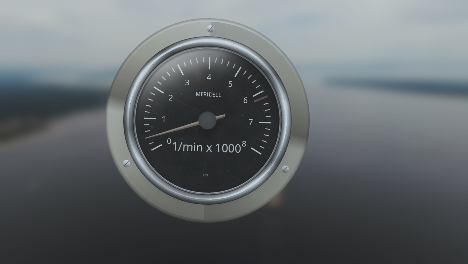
400 rpm
